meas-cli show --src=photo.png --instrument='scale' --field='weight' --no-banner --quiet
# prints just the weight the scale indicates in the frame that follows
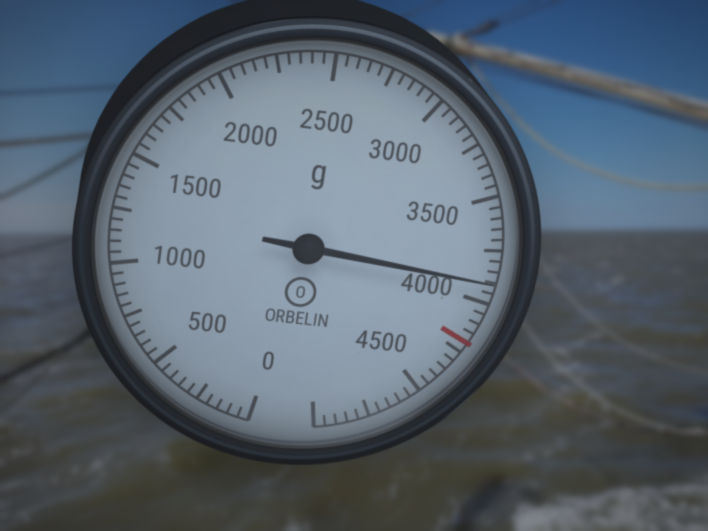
3900 g
